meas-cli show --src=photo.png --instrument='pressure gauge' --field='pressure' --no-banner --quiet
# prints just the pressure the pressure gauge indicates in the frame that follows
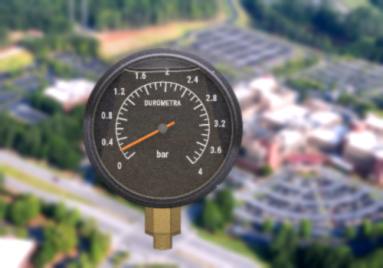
0.2 bar
